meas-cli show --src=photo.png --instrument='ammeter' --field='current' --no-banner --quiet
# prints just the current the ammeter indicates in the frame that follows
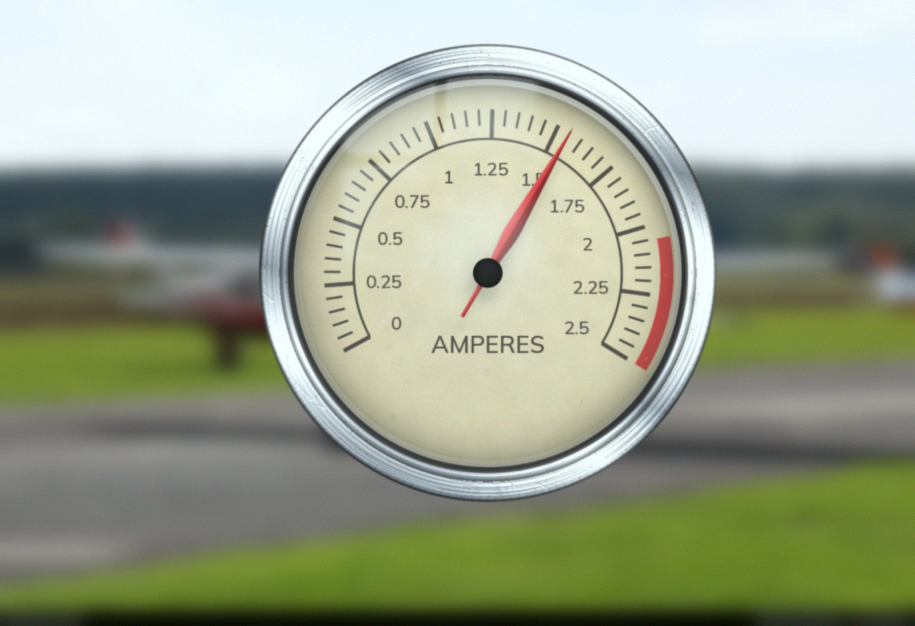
1.55 A
